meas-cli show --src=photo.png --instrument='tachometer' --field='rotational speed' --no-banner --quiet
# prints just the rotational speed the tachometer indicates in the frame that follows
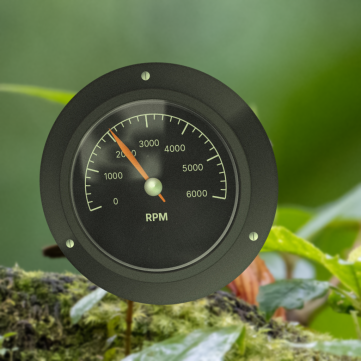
2100 rpm
